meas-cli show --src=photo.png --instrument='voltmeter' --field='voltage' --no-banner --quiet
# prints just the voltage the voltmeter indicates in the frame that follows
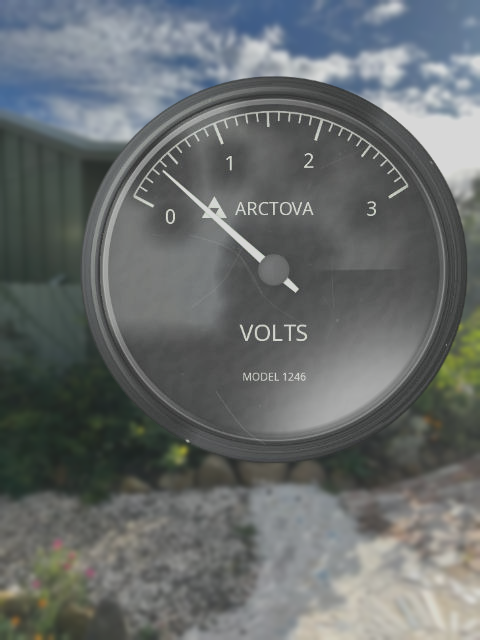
0.35 V
